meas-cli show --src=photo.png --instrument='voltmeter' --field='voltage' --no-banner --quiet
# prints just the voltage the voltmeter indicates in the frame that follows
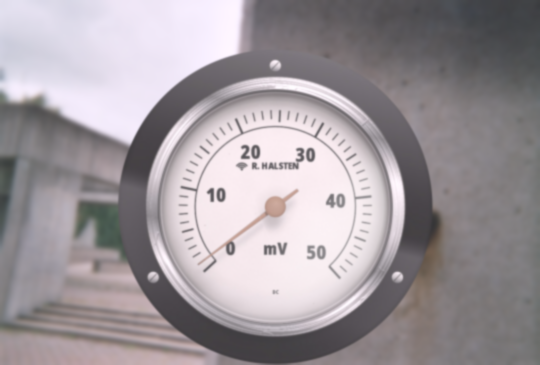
1 mV
